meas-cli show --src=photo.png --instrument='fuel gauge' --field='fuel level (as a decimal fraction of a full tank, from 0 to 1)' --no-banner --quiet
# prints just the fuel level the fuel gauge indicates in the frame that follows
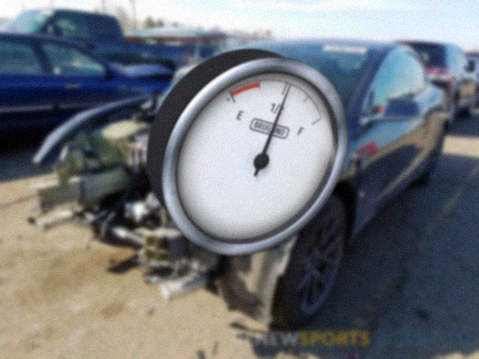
0.5
